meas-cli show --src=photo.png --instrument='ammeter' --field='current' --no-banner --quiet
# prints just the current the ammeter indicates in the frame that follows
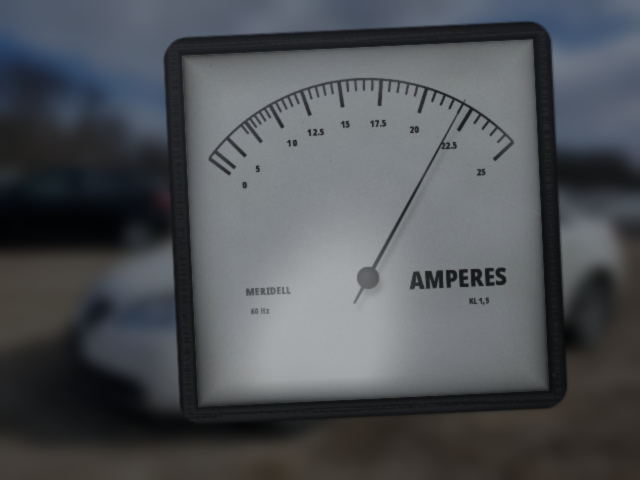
22 A
